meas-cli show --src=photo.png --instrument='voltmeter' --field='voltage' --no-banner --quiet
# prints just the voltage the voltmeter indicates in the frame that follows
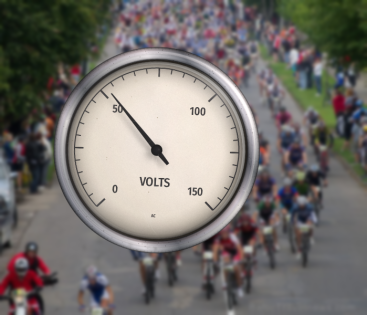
52.5 V
